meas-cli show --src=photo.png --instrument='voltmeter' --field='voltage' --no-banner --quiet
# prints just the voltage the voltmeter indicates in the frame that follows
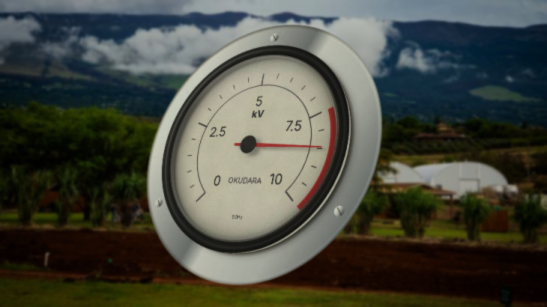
8.5 kV
